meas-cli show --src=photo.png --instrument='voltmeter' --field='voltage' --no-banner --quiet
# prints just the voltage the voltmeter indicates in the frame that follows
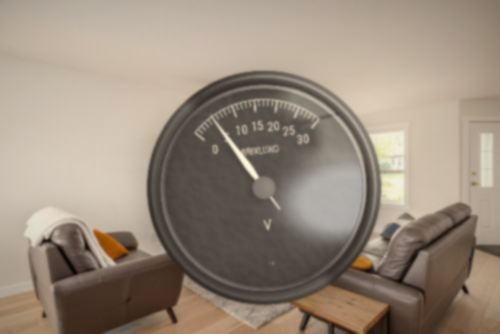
5 V
